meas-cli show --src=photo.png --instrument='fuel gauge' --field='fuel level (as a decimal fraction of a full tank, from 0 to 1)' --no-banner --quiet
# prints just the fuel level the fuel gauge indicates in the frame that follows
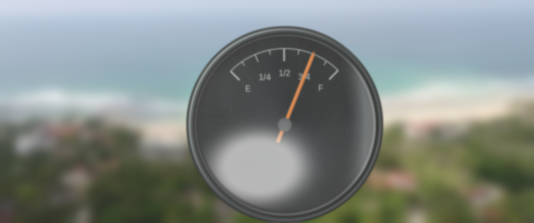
0.75
